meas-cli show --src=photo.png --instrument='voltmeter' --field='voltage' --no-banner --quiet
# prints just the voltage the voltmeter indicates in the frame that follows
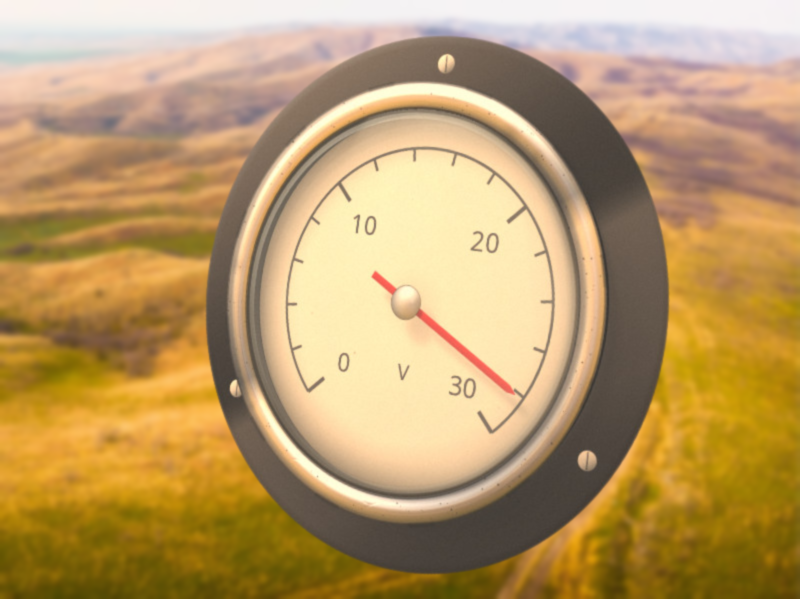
28 V
